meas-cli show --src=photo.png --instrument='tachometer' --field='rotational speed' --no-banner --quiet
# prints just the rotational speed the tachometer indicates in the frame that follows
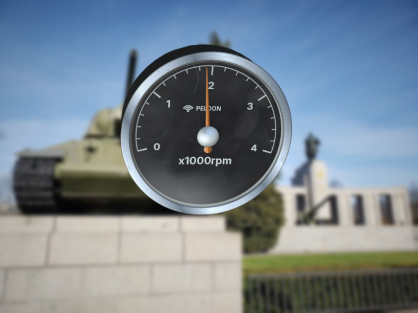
1900 rpm
